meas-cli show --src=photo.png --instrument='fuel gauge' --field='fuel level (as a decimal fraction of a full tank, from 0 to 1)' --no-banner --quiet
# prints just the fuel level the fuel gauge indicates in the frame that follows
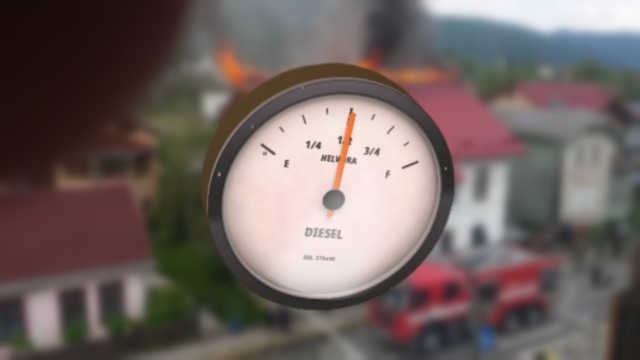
0.5
